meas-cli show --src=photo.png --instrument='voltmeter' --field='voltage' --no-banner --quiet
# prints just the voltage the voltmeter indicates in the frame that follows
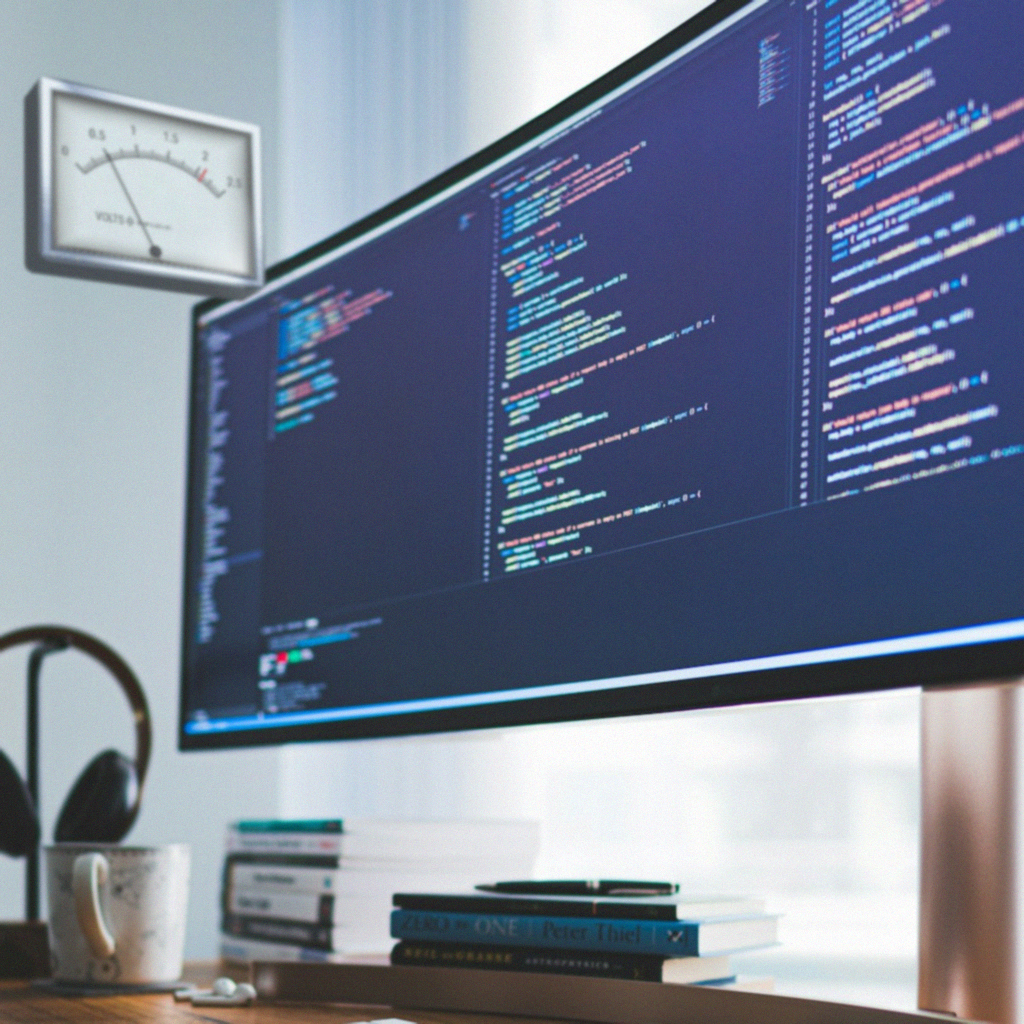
0.5 V
